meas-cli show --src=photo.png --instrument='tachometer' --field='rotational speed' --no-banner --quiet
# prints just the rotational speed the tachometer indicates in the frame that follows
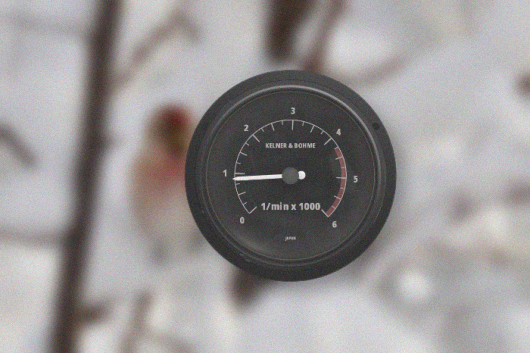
875 rpm
